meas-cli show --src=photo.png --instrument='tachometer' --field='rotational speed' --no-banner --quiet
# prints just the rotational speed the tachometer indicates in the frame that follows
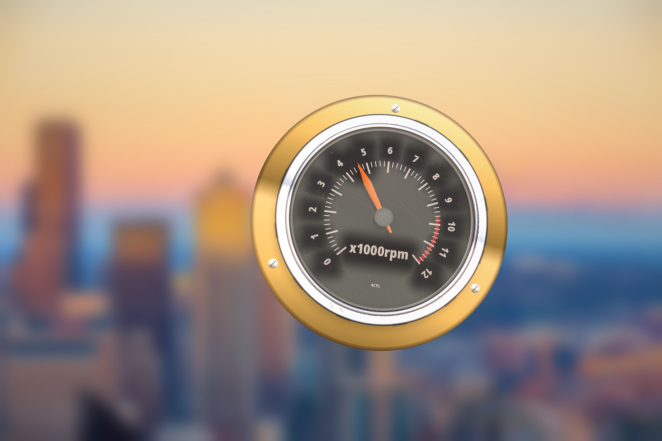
4600 rpm
